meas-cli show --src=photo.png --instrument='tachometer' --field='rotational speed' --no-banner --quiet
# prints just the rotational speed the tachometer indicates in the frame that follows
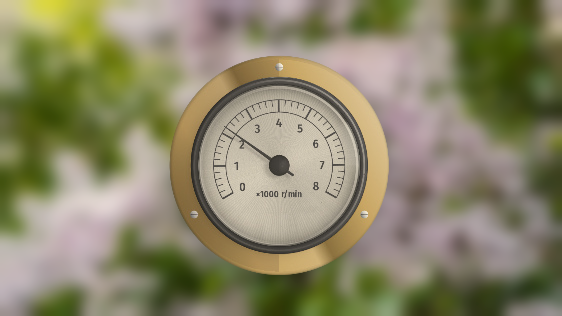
2200 rpm
